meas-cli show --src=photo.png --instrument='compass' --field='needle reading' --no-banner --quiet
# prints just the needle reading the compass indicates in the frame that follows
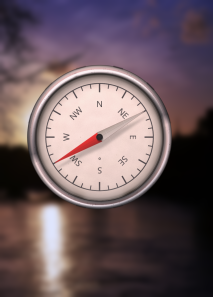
240 °
